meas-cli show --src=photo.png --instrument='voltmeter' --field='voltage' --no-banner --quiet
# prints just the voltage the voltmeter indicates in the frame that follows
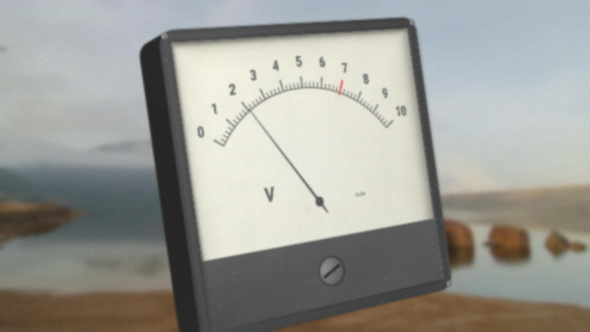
2 V
